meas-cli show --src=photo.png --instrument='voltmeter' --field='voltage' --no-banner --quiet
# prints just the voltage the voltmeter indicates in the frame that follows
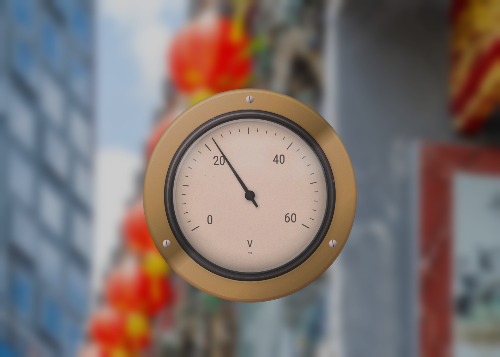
22 V
